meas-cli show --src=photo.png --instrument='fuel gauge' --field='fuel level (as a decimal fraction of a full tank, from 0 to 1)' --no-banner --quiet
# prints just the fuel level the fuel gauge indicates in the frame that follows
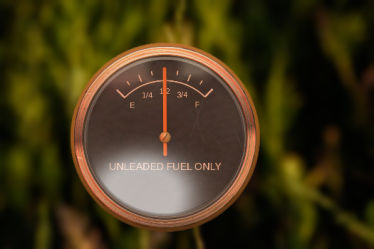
0.5
